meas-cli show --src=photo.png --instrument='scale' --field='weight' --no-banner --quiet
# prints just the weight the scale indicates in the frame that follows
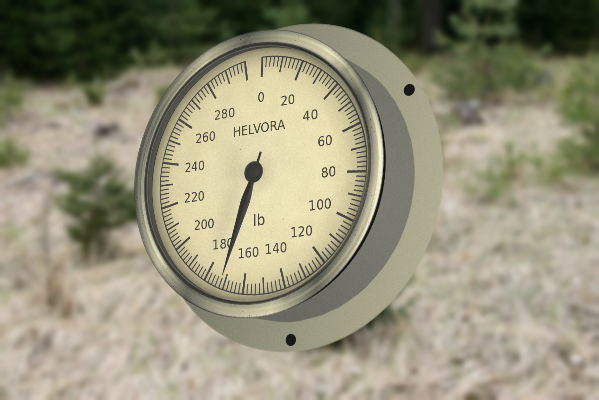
170 lb
